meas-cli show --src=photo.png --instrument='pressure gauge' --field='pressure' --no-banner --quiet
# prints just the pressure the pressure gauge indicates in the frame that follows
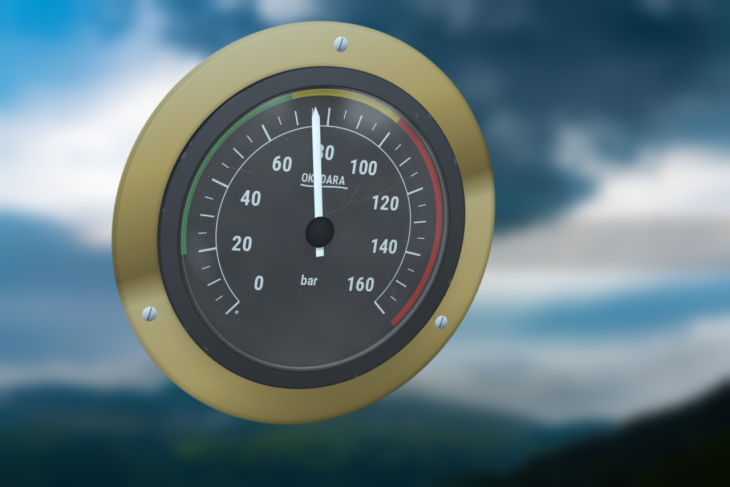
75 bar
